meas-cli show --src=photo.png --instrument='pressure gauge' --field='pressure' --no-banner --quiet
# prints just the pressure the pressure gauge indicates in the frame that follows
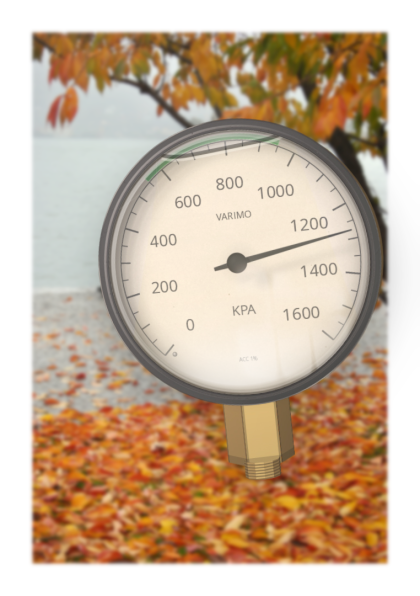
1275 kPa
